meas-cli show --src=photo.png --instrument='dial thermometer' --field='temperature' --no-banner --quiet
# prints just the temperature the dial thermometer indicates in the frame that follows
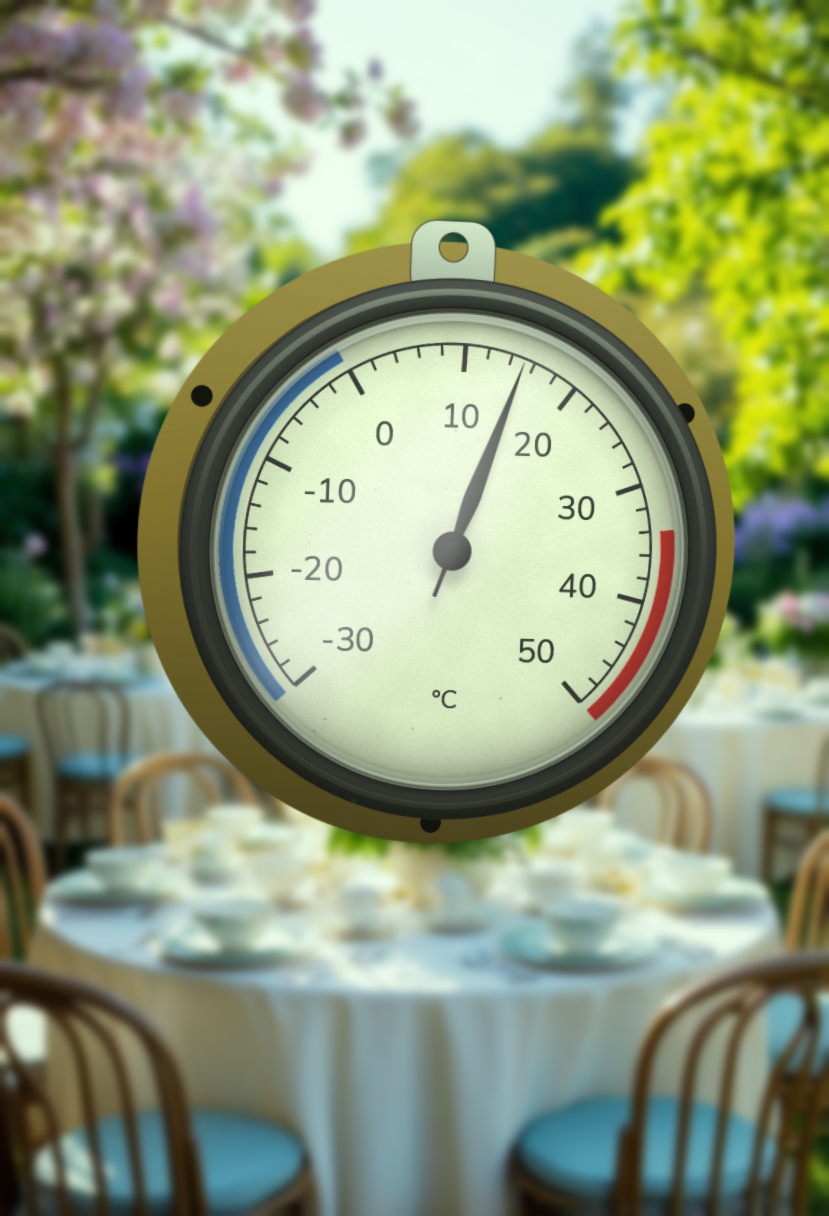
15 °C
